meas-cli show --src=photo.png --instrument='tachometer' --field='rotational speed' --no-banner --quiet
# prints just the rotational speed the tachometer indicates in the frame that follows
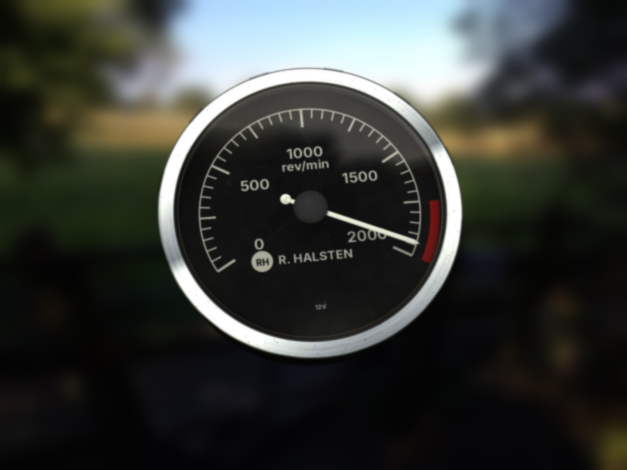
1950 rpm
